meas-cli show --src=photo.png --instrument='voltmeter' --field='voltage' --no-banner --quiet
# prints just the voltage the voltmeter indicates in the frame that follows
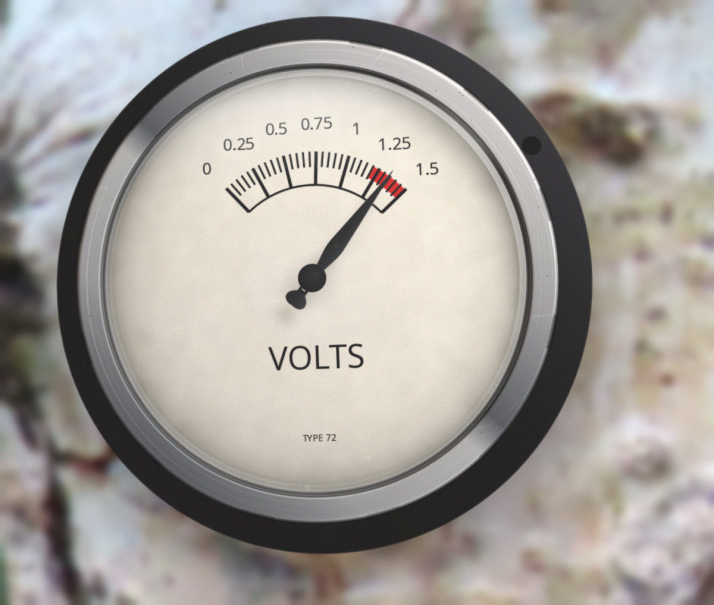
1.35 V
